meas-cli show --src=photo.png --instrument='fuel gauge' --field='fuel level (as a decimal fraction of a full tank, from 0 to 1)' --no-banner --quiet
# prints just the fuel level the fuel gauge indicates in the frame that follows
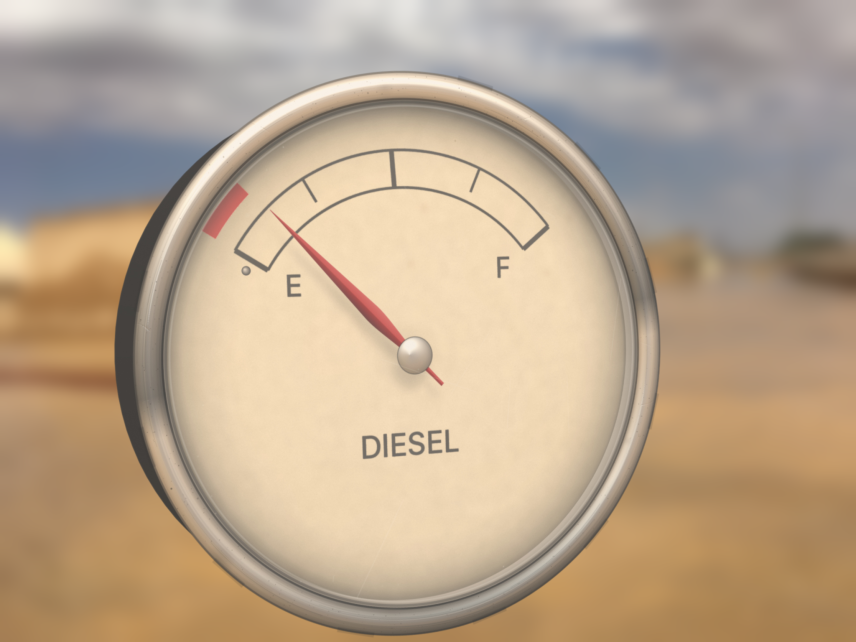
0.125
